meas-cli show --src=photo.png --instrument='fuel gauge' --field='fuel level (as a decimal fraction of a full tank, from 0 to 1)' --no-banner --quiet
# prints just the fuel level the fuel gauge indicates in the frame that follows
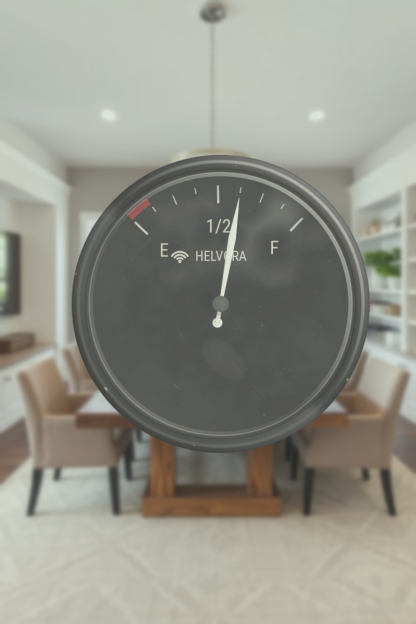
0.625
